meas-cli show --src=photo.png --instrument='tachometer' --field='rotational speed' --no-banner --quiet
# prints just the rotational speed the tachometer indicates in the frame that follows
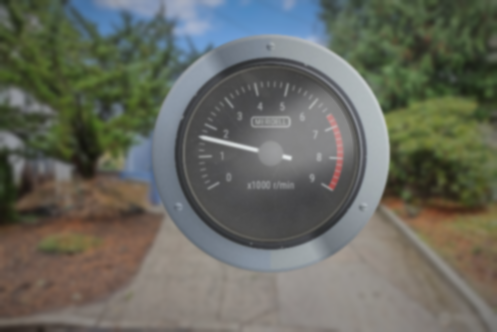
1600 rpm
